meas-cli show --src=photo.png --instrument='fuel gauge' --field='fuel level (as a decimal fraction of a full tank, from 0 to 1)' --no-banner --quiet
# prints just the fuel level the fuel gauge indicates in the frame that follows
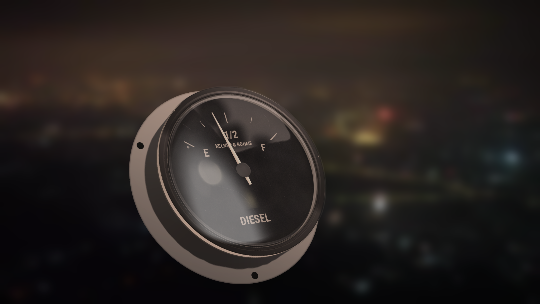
0.375
